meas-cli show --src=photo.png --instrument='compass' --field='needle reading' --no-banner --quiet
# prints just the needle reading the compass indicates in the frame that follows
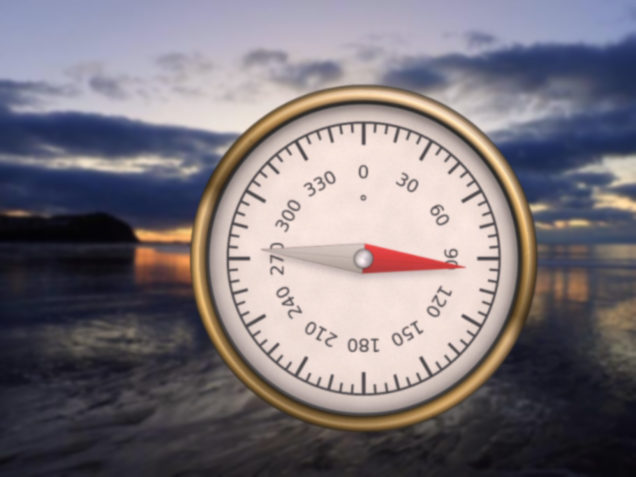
95 °
